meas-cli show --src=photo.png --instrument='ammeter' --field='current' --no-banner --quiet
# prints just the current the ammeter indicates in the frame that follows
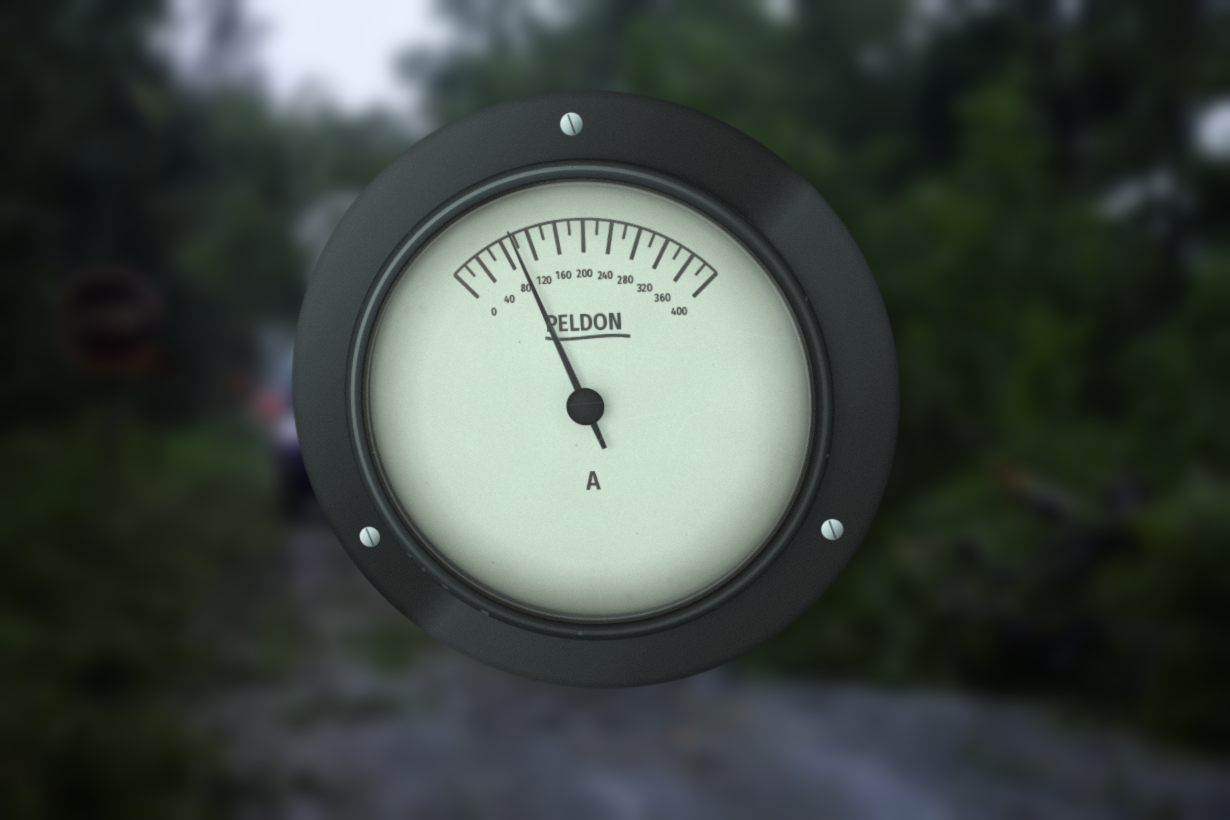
100 A
